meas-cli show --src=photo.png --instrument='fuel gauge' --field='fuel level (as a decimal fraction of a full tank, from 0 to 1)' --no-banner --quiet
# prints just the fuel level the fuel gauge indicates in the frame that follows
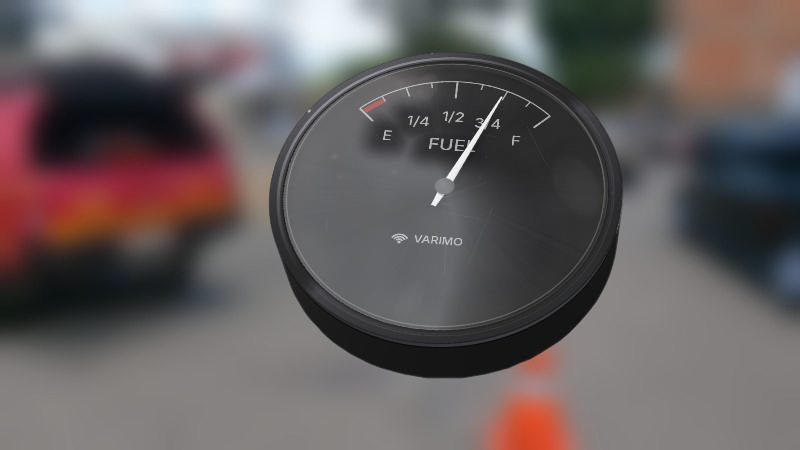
0.75
